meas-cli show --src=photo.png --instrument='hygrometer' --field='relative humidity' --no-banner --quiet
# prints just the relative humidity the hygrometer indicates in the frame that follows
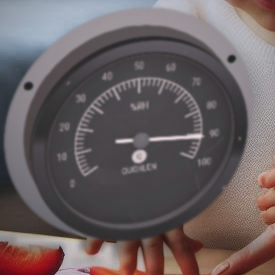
90 %
